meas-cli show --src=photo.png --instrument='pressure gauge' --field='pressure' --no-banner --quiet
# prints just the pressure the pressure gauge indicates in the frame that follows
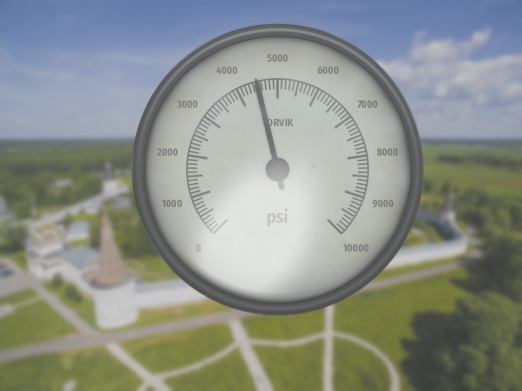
4500 psi
